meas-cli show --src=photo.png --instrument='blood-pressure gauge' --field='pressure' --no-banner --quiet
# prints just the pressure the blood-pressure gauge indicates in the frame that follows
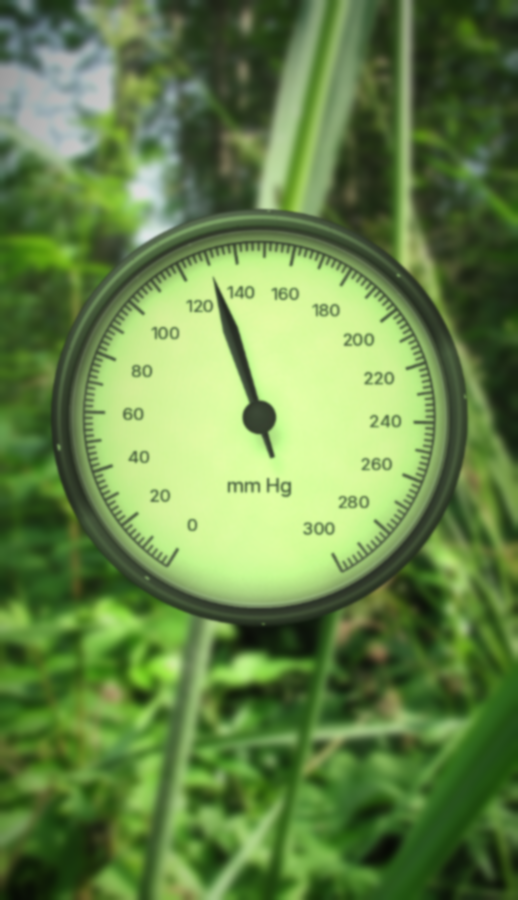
130 mmHg
